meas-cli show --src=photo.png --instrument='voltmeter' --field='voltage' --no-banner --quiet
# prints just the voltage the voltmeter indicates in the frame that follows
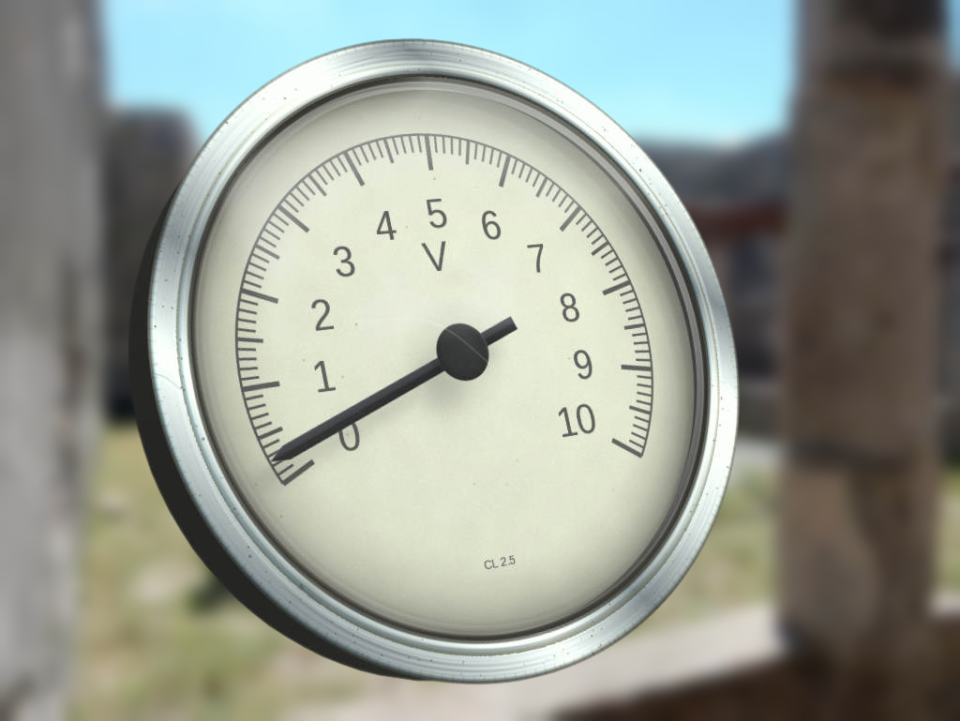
0.25 V
